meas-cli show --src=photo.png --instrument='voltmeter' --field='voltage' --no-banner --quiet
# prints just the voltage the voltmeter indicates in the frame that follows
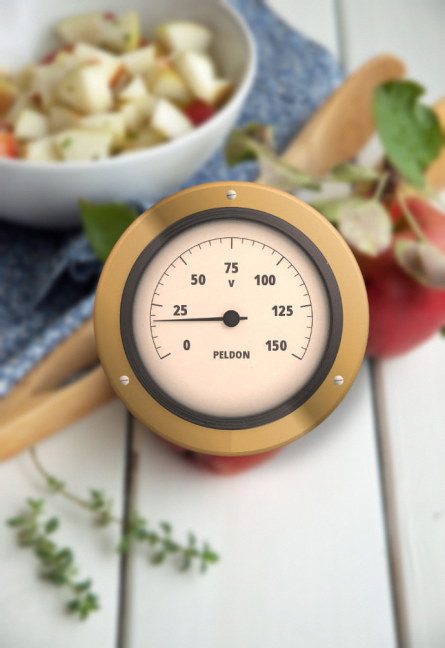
17.5 V
